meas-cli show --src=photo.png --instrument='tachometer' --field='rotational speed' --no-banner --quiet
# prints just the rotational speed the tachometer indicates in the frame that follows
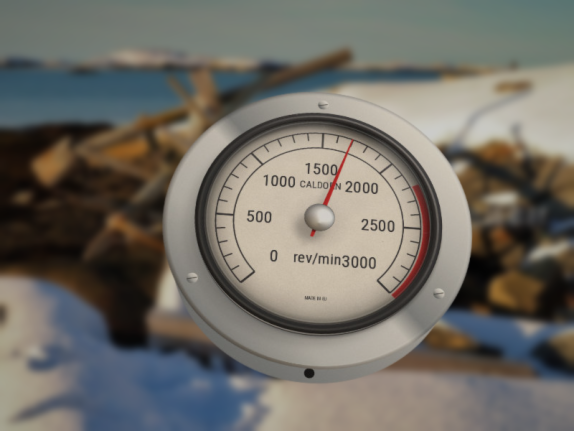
1700 rpm
